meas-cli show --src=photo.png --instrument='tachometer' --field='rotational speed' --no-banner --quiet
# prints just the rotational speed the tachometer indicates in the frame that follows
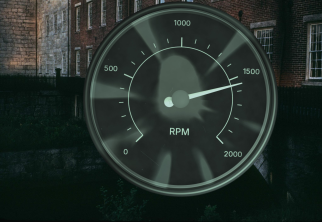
1550 rpm
